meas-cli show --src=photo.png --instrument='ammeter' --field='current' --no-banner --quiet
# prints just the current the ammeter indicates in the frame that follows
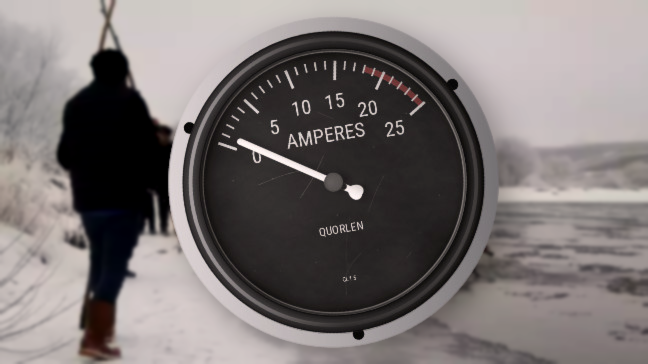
1 A
